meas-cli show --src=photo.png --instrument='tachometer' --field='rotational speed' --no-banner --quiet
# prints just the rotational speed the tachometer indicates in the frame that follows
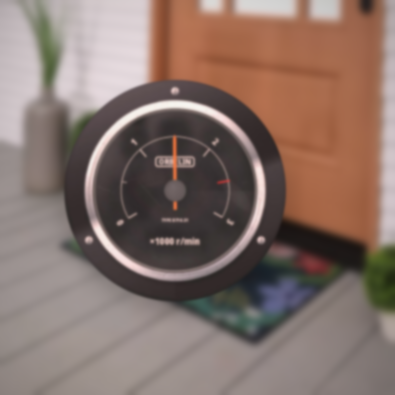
1500 rpm
